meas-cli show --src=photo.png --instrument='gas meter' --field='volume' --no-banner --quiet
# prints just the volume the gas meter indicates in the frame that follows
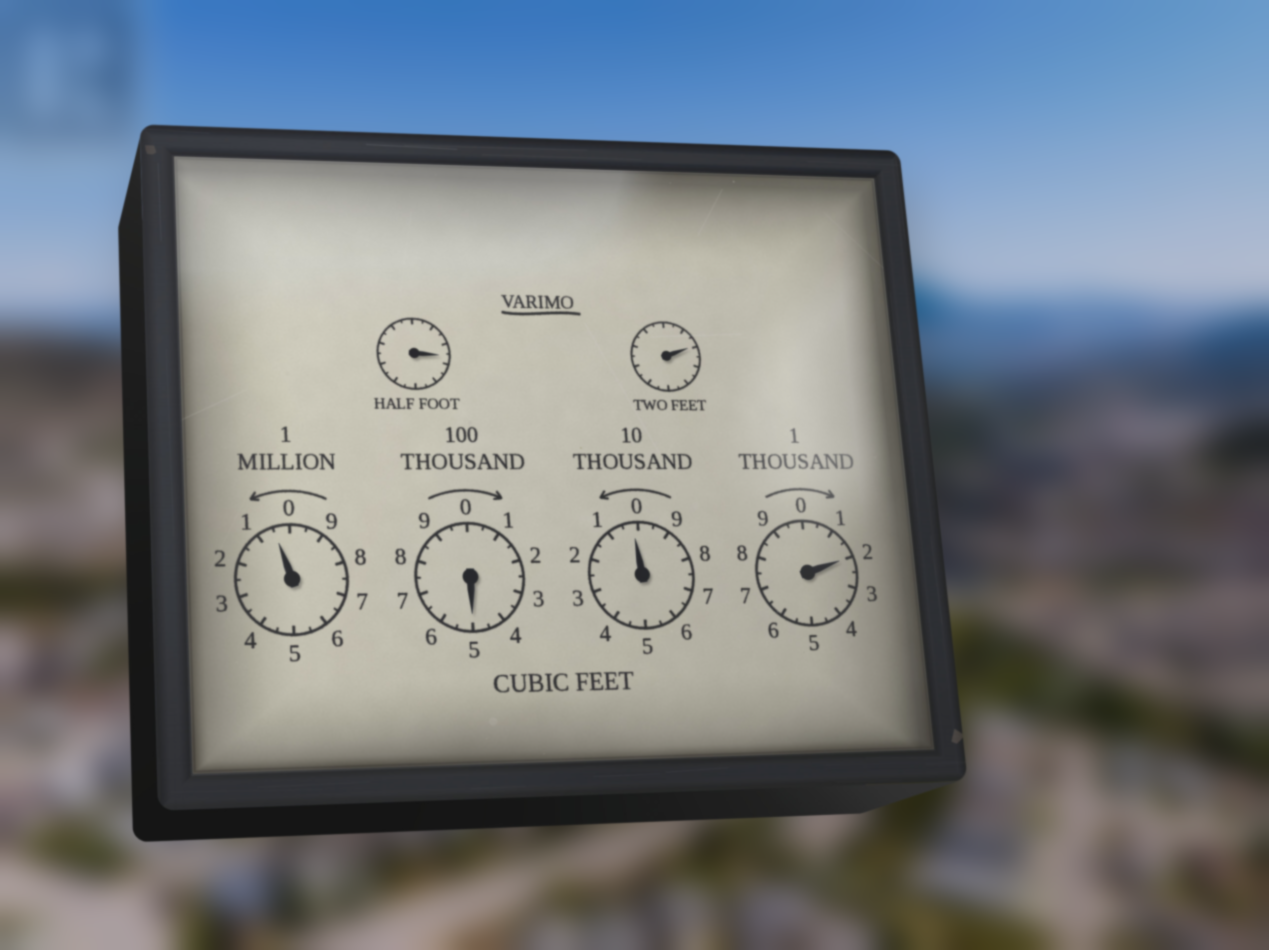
50200 ft³
